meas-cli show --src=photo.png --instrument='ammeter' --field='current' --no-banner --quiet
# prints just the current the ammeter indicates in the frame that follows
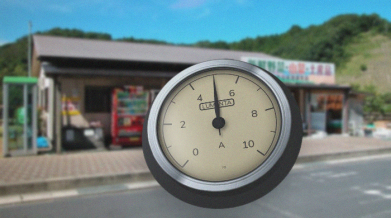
5 A
